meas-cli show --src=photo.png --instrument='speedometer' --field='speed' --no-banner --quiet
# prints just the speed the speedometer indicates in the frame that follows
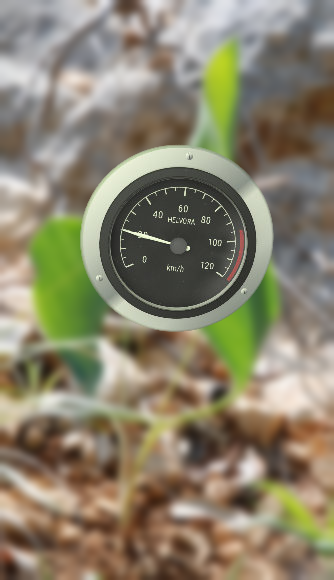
20 km/h
